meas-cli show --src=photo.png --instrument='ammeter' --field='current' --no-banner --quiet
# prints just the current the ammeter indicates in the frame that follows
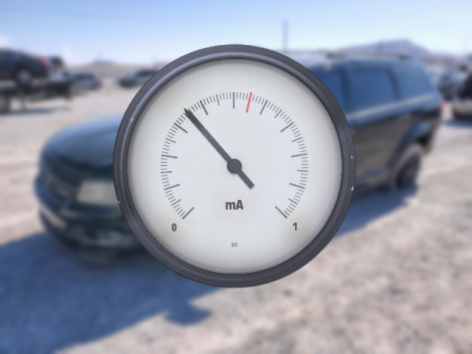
0.35 mA
